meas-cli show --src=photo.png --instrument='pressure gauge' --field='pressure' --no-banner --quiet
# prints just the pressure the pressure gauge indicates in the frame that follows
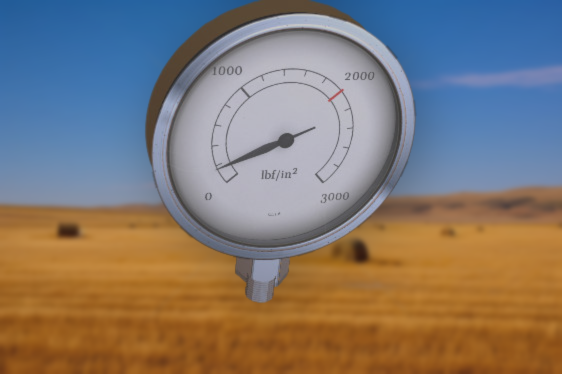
200 psi
